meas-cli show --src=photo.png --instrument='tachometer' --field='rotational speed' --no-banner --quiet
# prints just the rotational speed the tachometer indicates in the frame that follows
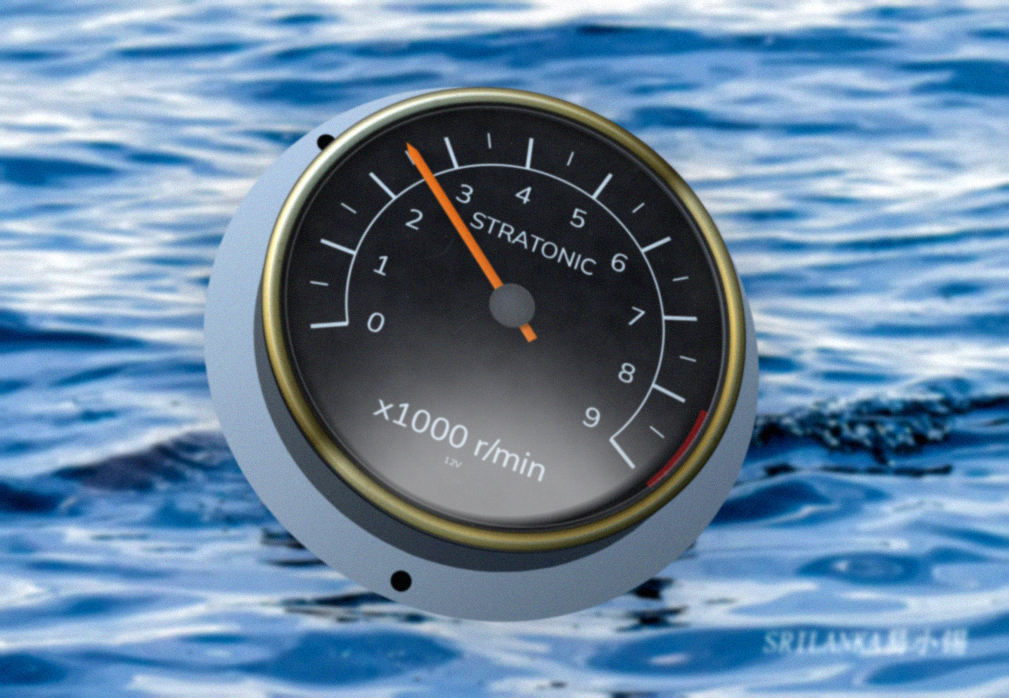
2500 rpm
